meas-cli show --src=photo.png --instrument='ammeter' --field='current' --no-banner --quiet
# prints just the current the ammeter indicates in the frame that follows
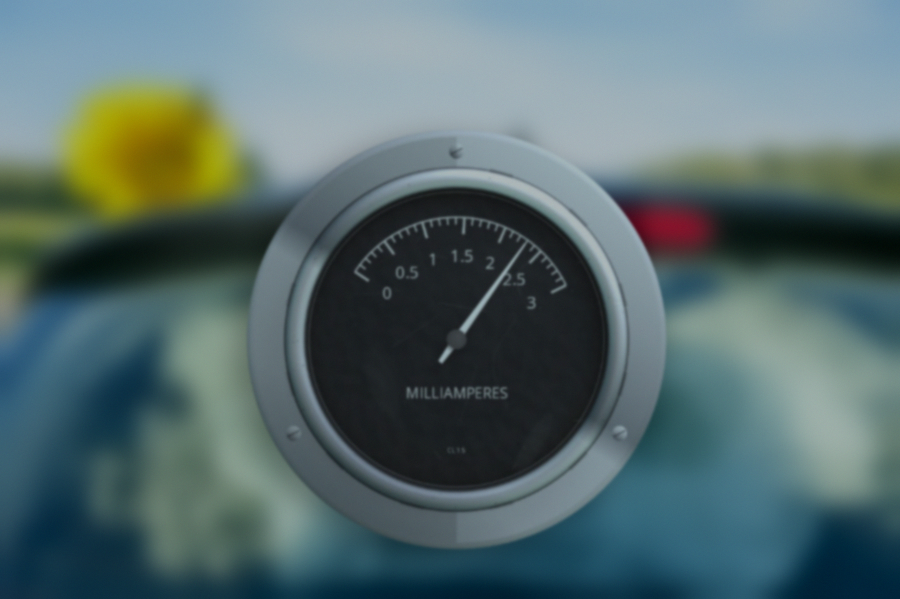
2.3 mA
